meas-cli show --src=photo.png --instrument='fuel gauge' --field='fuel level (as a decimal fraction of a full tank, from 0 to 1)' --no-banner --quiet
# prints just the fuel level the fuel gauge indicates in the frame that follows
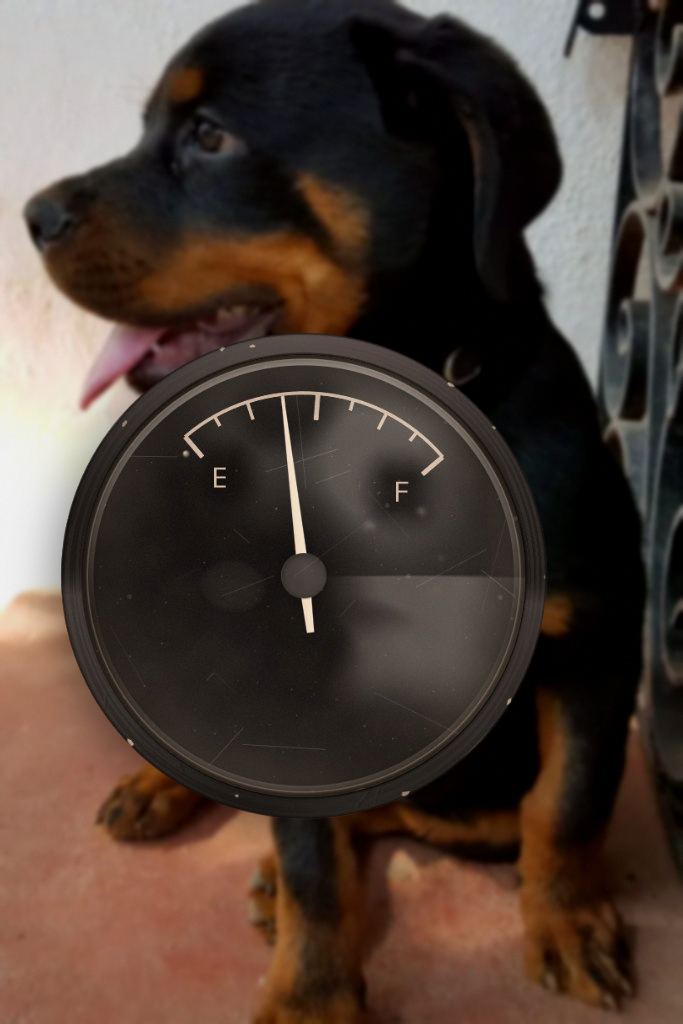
0.375
